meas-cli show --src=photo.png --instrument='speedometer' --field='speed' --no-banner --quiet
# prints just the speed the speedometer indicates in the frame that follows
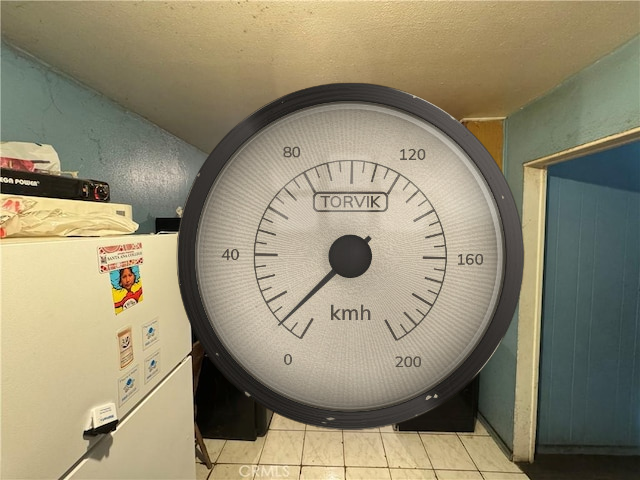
10 km/h
